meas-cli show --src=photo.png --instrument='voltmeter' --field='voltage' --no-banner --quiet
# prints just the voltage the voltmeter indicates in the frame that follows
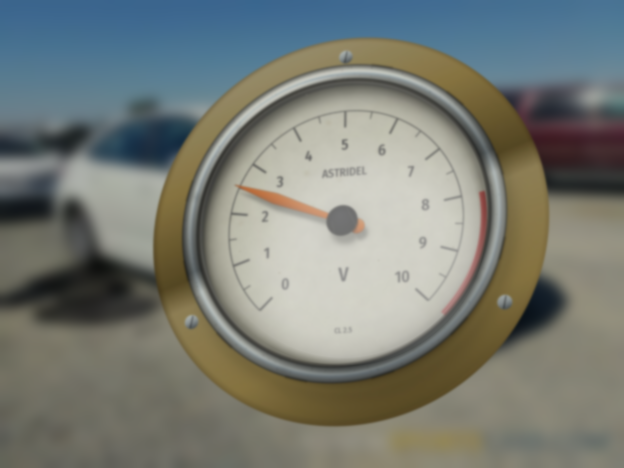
2.5 V
